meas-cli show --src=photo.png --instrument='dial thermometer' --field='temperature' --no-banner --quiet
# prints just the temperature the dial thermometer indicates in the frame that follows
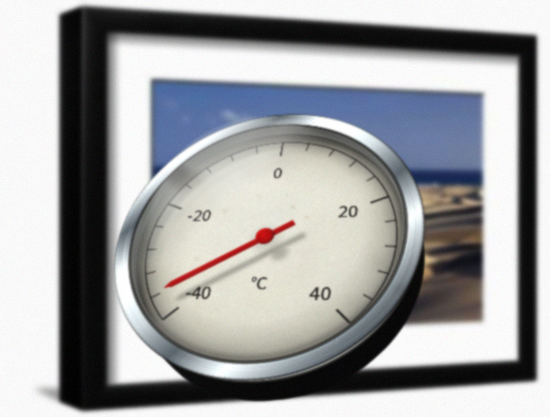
-36 °C
